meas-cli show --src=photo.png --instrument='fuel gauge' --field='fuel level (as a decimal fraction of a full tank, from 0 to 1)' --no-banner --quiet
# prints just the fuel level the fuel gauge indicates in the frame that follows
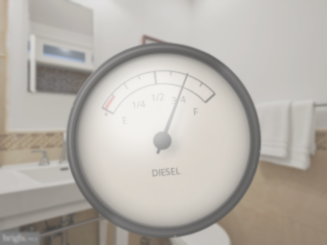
0.75
